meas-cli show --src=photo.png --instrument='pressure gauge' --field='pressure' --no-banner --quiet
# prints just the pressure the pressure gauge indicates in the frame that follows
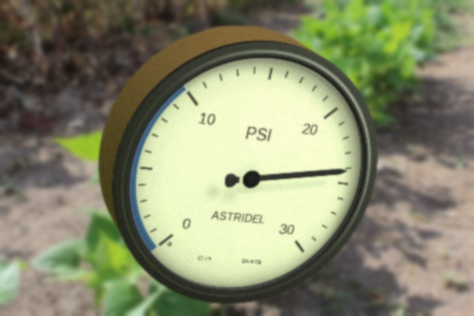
24 psi
